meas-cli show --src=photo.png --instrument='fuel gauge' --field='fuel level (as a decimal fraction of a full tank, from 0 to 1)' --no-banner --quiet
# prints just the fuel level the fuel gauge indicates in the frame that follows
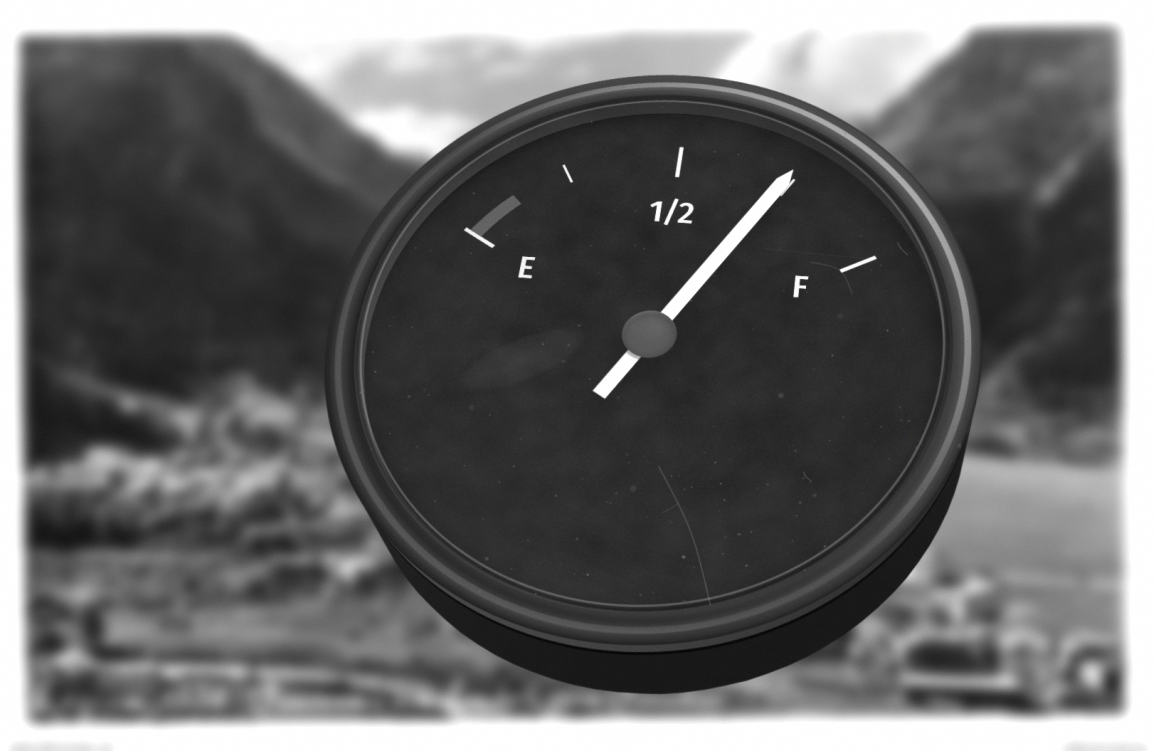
0.75
